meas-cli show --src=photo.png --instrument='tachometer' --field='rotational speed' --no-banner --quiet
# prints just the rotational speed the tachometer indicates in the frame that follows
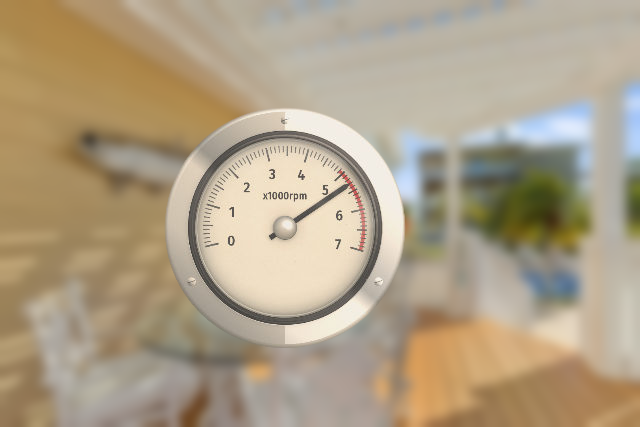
5300 rpm
